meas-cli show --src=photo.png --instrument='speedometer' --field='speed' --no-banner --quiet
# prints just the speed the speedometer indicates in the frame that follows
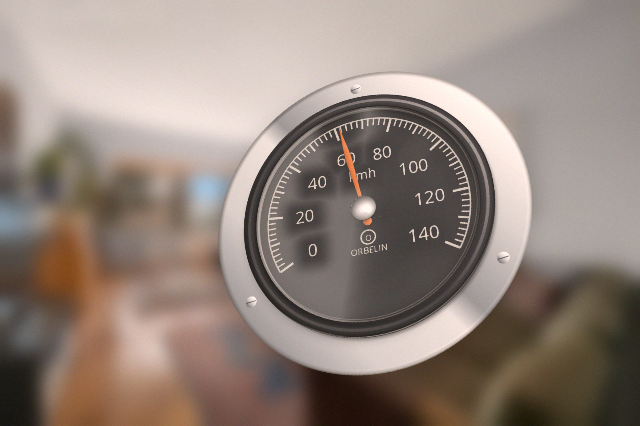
62 km/h
